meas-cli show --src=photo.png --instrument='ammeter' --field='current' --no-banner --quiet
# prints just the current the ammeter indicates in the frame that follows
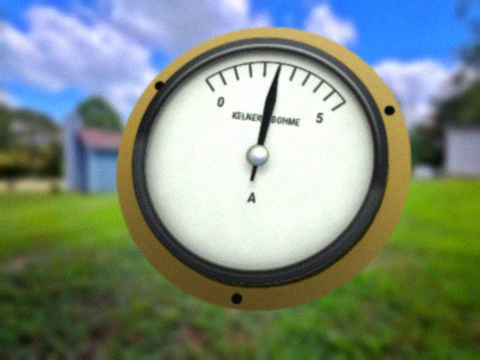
2.5 A
